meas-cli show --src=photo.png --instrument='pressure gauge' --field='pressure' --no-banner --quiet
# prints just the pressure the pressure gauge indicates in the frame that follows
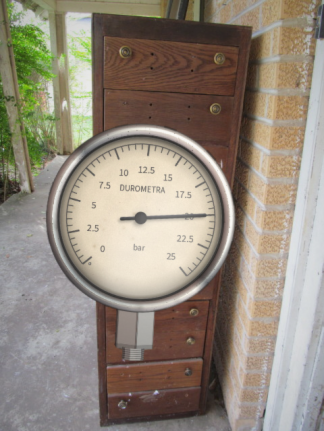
20 bar
